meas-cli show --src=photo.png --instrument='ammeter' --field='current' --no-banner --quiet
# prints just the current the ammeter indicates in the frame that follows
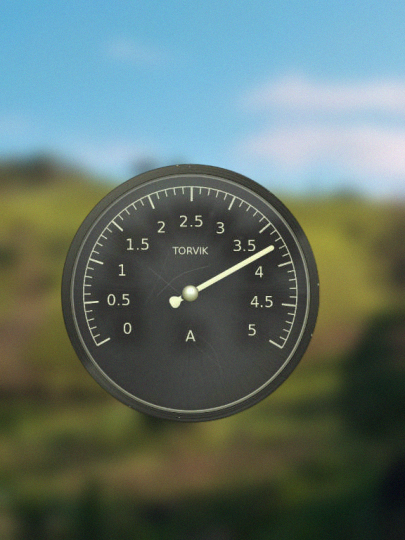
3.75 A
